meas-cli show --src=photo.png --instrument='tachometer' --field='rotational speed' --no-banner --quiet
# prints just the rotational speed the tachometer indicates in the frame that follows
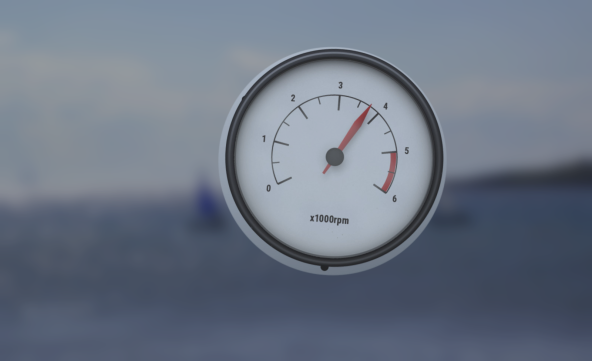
3750 rpm
